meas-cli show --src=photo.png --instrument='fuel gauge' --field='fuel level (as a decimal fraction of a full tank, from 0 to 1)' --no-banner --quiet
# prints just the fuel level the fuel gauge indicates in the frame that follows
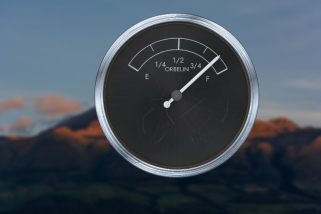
0.875
